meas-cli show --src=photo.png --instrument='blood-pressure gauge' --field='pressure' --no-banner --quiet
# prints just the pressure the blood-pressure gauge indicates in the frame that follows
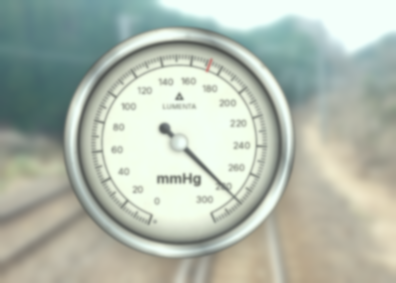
280 mmHg
